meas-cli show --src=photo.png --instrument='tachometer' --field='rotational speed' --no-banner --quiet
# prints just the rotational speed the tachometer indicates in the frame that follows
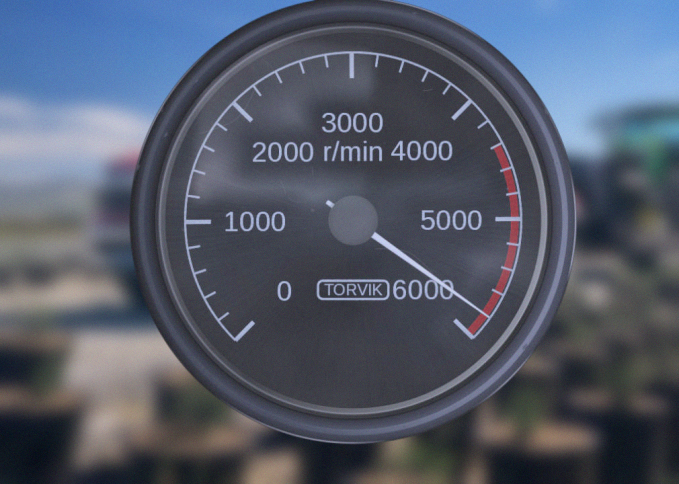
5800 rpm
